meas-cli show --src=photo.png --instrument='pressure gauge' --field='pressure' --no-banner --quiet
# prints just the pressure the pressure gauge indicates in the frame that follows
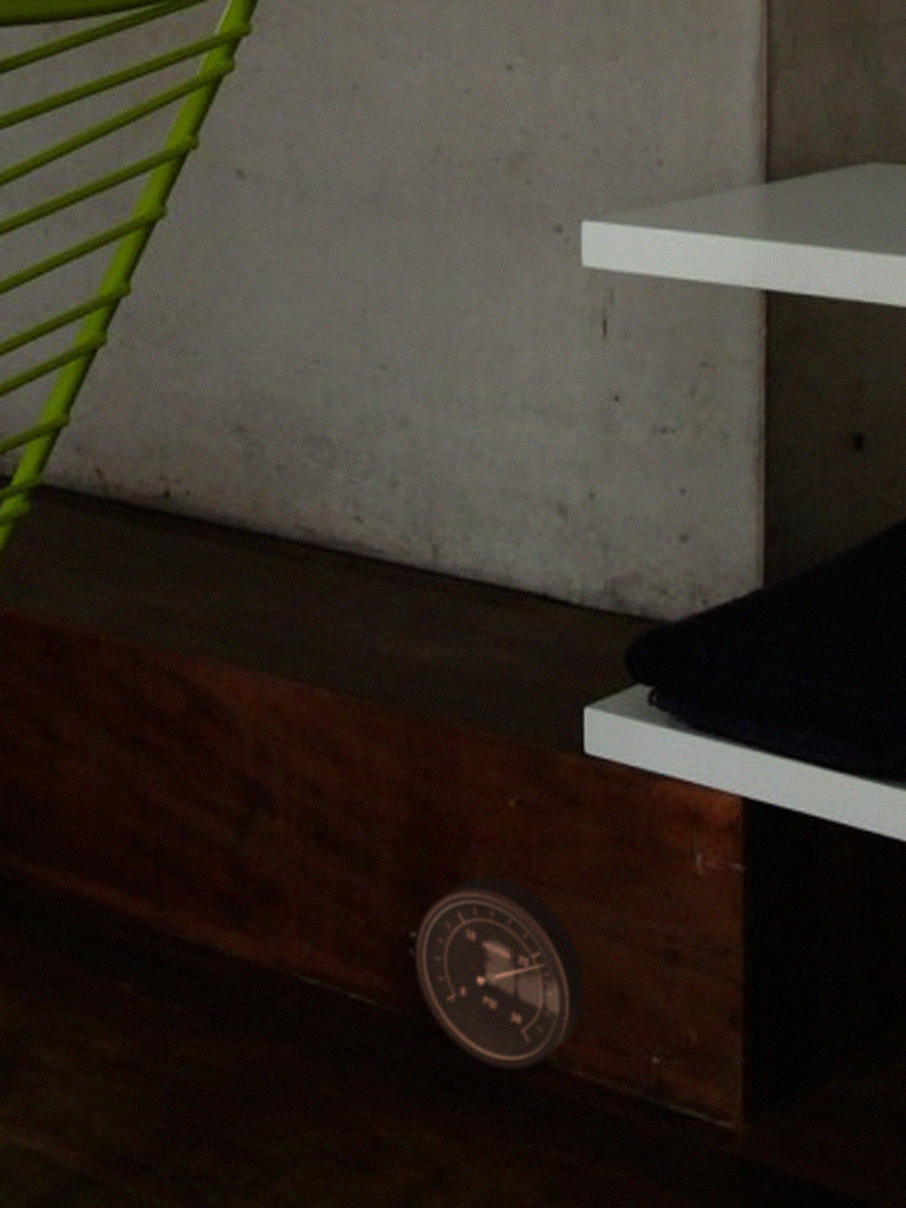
21 psi
